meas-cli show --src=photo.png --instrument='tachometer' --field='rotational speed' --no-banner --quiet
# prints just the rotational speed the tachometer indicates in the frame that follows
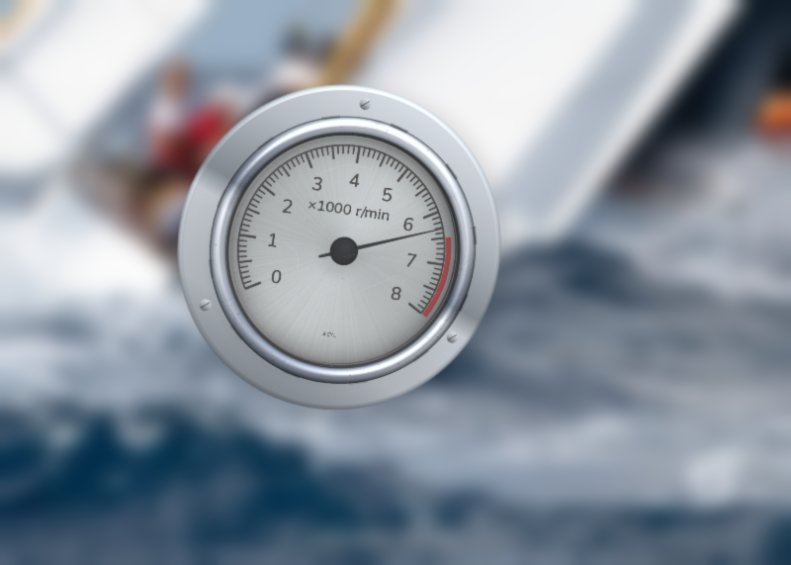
6300 rpm
